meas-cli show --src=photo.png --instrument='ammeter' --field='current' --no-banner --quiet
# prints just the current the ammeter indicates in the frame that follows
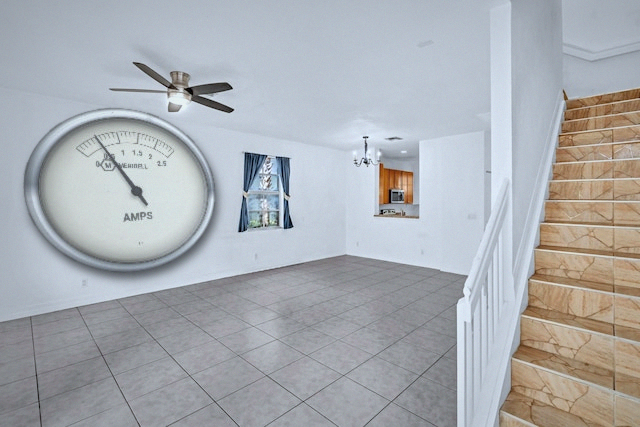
0.5 A
